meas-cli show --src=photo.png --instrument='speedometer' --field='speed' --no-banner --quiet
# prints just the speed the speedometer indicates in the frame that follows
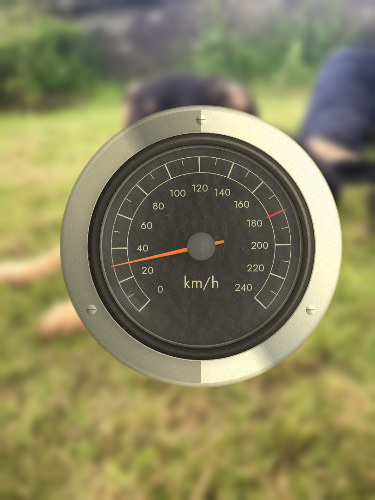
30 km/h
